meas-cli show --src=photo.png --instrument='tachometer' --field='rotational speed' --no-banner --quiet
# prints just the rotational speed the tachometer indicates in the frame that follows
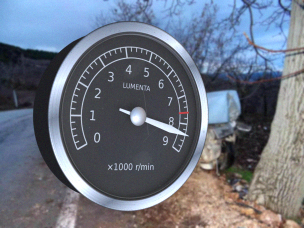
8400 rpm
